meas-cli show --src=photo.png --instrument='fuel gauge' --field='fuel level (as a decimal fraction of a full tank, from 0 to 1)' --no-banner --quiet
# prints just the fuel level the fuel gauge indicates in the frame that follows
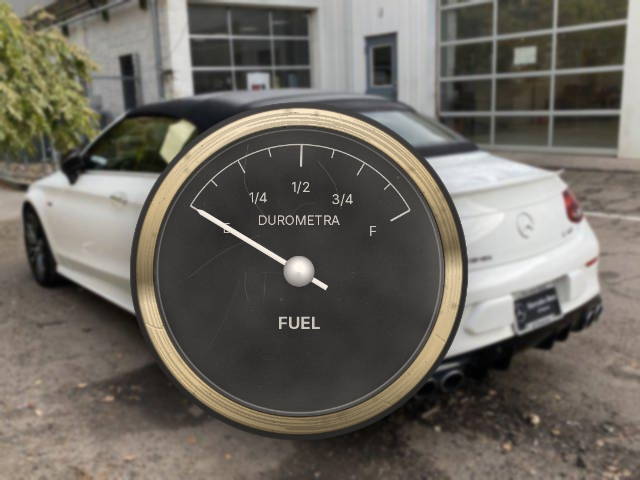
0
